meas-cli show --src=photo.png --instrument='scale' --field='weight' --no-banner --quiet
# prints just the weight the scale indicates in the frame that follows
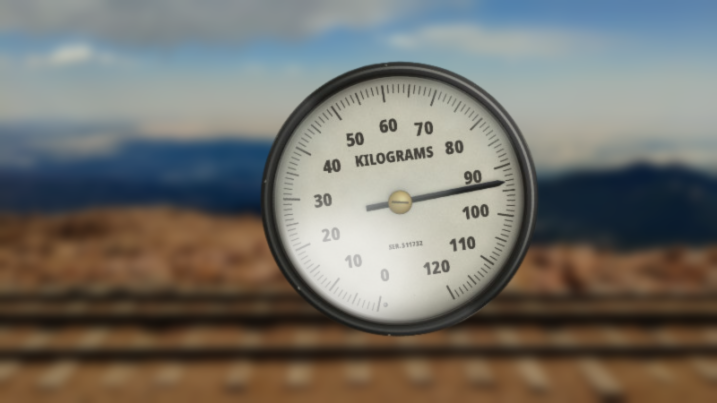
93 kg
